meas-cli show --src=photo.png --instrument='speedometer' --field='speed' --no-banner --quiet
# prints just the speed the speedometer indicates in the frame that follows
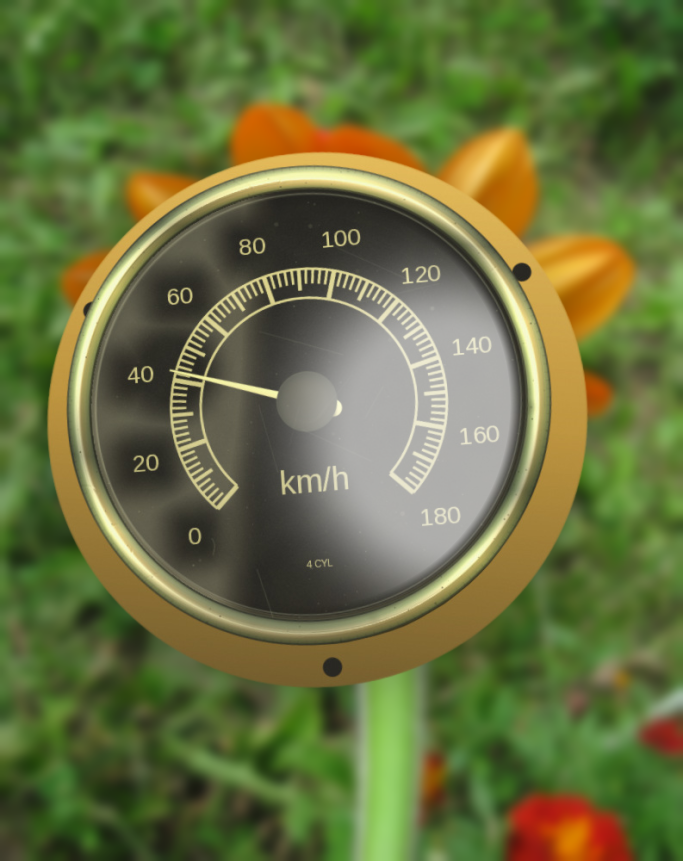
42 km/h
